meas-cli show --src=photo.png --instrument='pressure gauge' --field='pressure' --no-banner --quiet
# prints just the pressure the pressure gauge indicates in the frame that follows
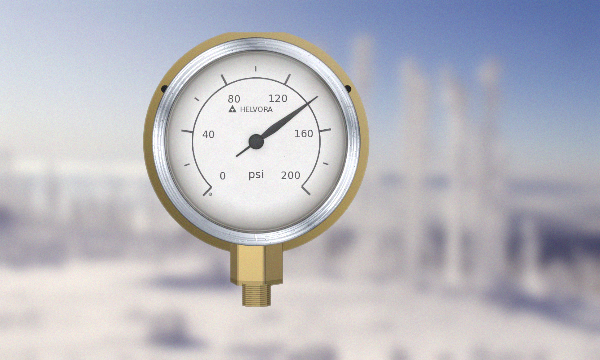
140 psi
